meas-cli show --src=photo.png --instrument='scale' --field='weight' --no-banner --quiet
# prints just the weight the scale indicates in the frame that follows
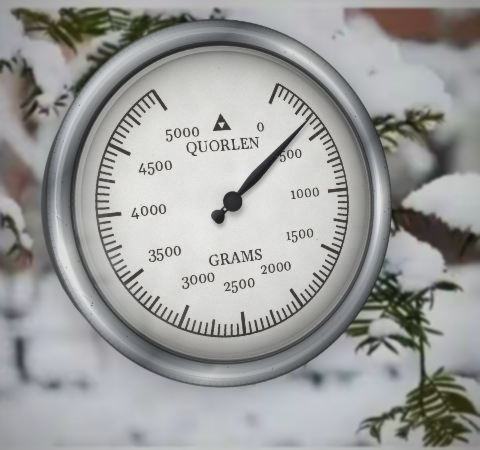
350 g
